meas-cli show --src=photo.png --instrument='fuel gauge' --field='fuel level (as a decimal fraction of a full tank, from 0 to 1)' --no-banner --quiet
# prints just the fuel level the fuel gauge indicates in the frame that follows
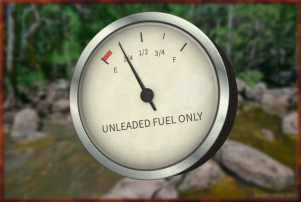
0.25
